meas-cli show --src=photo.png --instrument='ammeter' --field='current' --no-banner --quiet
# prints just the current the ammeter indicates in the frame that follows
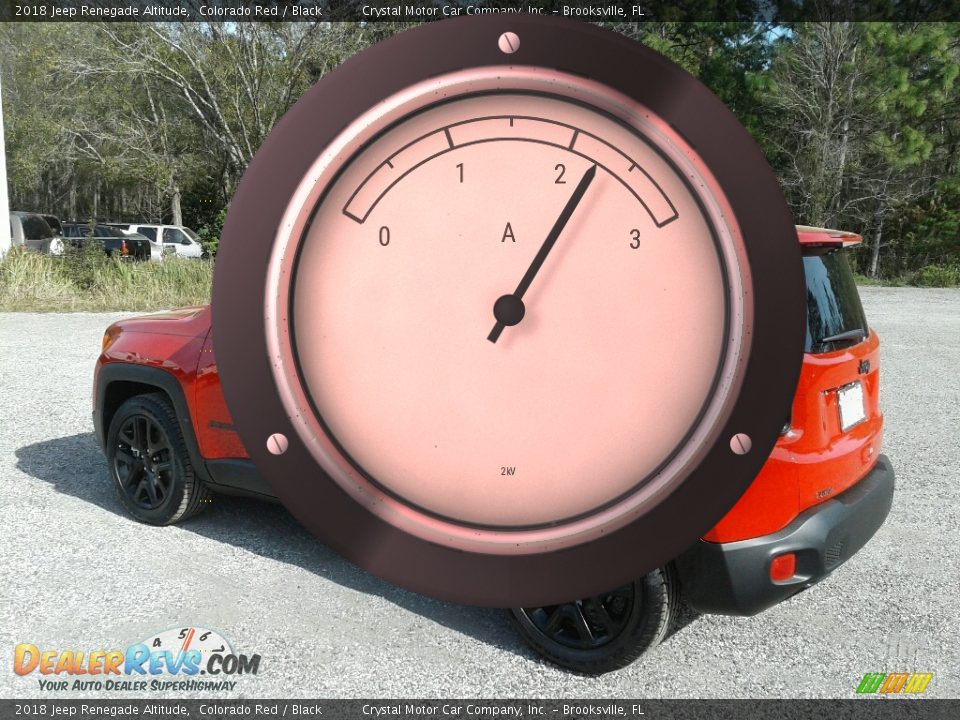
2.25 A
